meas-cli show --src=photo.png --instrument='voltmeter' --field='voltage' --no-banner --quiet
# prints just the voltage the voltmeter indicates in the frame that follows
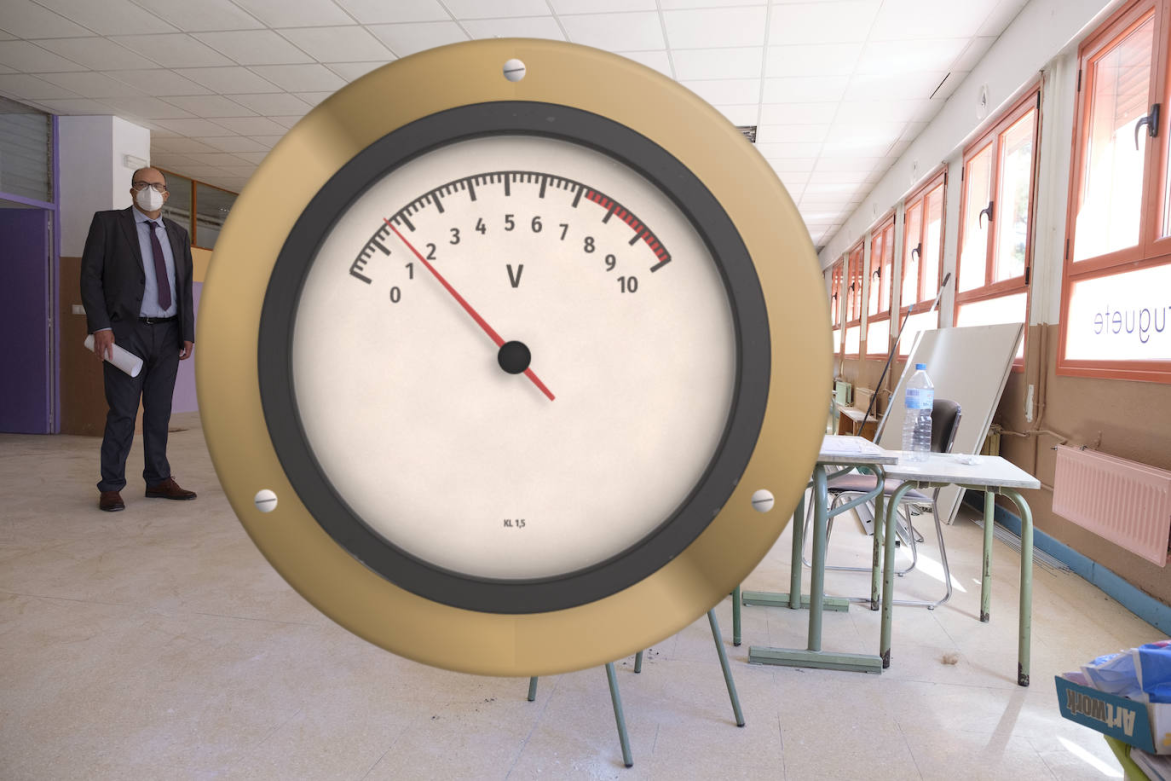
1.6 V
